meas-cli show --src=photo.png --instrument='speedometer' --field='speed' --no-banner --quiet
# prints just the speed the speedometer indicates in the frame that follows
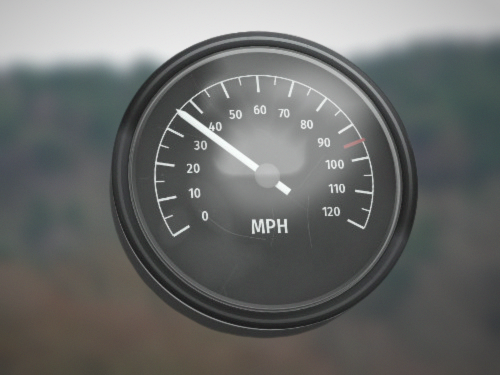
35 mph
